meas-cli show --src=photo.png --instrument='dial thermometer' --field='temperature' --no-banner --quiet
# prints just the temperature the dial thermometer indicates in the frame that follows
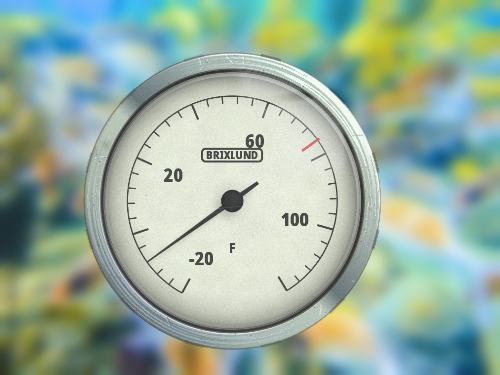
-8 °F
